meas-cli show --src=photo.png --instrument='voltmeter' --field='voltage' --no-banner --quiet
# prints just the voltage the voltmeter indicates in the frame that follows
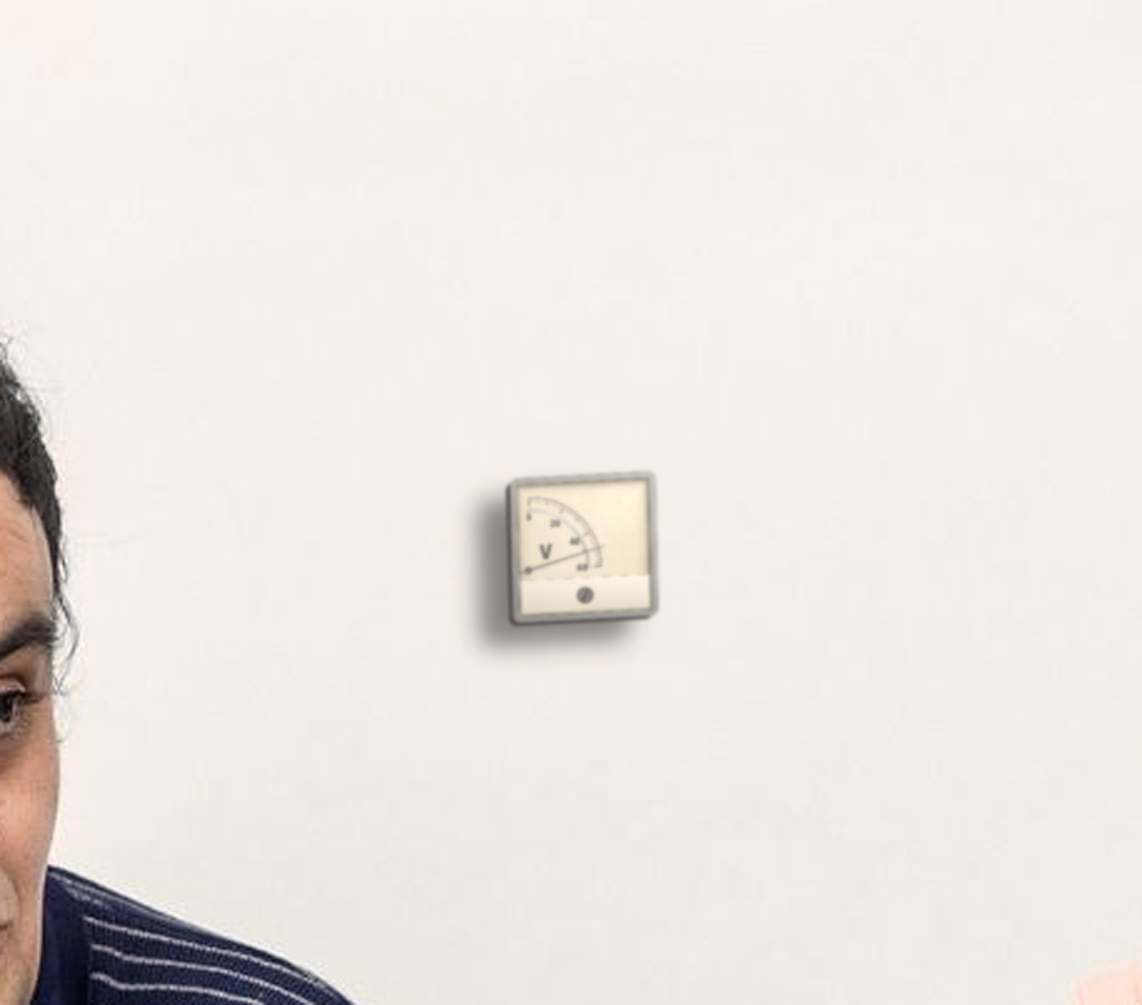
50 V
